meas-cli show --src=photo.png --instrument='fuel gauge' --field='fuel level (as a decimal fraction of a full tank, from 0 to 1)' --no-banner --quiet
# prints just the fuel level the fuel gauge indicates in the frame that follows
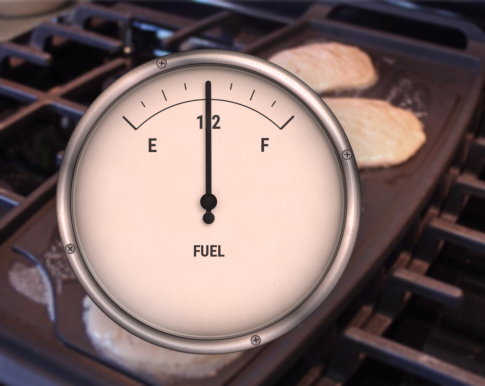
0.5
